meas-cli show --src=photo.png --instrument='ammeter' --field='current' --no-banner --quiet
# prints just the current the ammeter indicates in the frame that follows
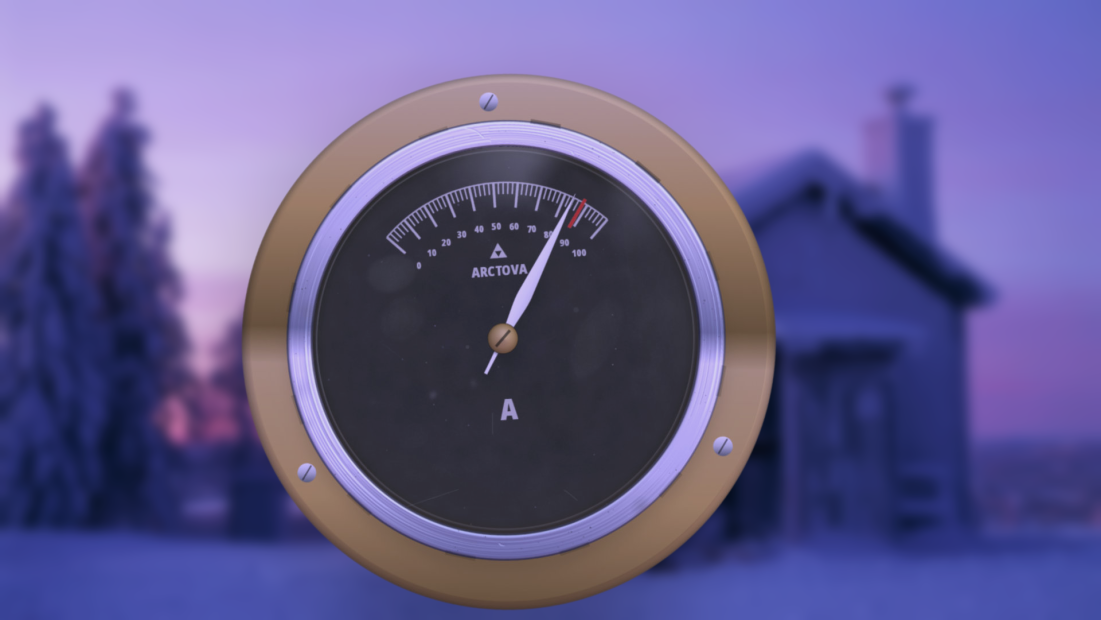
84 A
